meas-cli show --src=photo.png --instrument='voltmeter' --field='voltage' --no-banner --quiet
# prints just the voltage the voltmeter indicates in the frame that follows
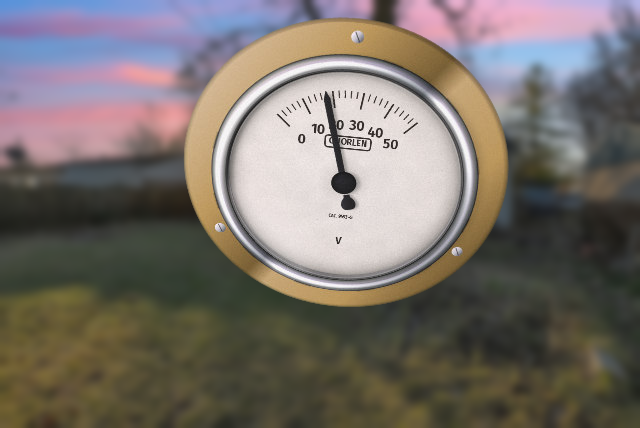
18 V
